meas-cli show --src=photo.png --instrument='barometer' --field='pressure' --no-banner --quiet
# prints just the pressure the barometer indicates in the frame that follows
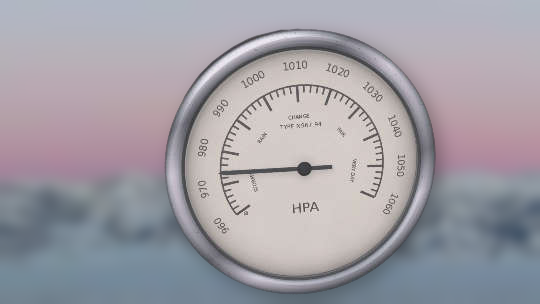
974 hPa
